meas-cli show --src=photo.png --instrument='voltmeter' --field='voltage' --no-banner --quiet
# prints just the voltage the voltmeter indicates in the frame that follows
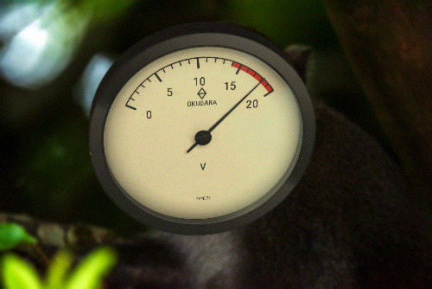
18 V
